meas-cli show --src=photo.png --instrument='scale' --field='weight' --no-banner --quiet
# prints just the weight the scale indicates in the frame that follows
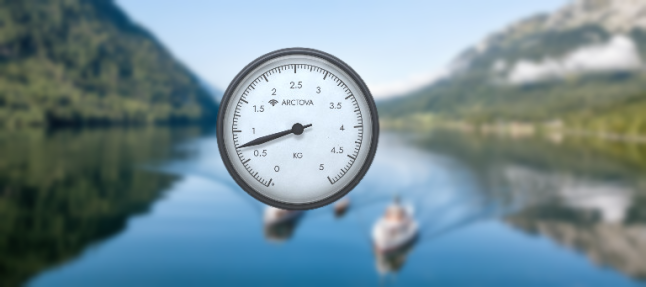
0.75 kg
